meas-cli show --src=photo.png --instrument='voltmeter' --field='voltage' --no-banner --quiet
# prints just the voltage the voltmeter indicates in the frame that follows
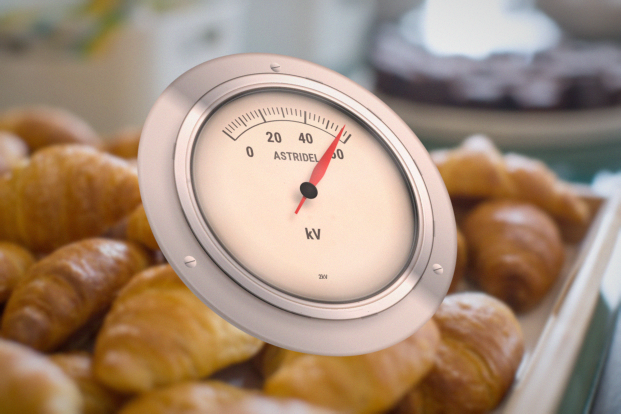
56 kV
